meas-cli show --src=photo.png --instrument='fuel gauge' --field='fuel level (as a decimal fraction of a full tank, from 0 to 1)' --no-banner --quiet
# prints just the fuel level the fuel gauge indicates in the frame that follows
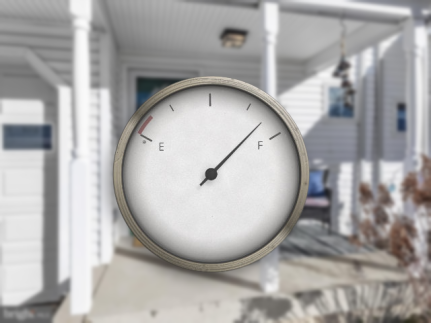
0.875
